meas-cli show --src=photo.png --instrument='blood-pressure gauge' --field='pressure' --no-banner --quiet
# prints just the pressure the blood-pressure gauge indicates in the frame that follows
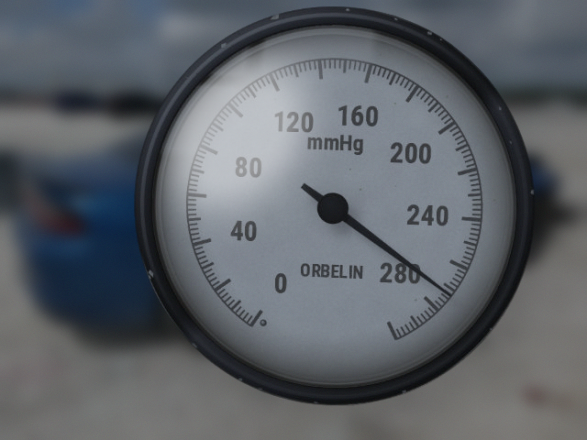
272 mmHg
